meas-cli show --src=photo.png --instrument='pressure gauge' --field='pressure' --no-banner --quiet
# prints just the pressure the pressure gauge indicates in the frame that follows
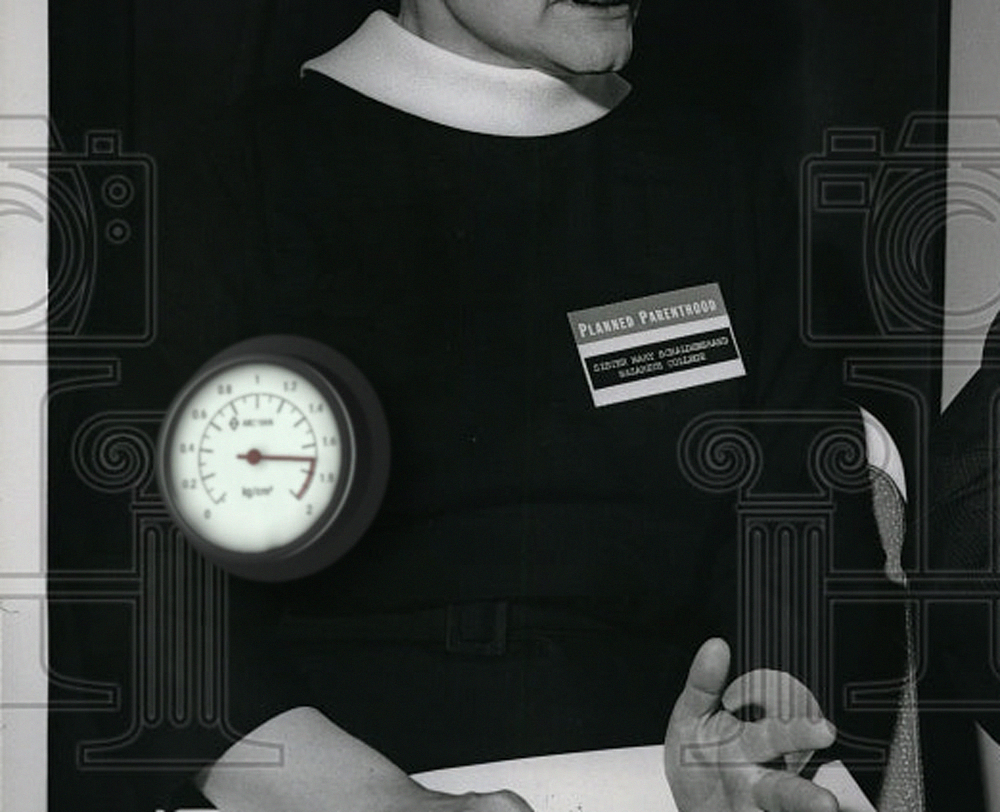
1.7 kg/cm²
